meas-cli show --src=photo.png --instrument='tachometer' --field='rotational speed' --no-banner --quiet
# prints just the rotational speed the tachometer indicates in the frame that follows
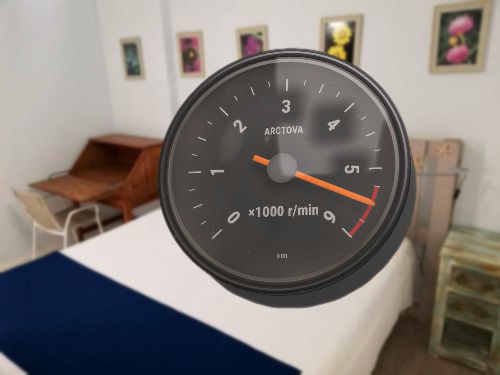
5500 rpm
